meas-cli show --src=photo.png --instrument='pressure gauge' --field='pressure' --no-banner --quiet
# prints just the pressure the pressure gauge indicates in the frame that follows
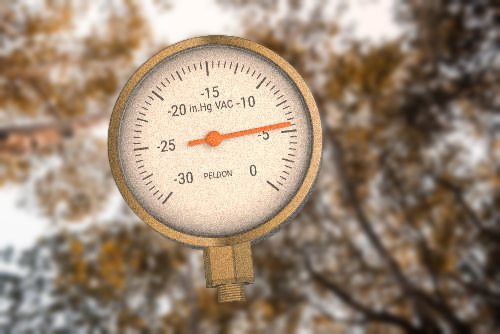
-5.5 inHg
